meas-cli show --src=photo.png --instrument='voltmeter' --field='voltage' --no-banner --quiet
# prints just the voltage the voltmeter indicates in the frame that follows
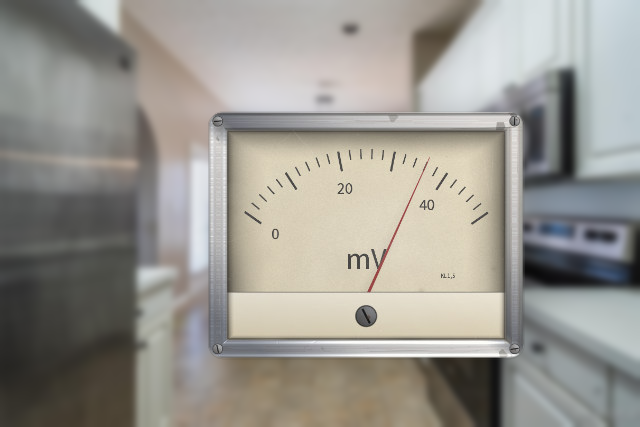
36 mV
